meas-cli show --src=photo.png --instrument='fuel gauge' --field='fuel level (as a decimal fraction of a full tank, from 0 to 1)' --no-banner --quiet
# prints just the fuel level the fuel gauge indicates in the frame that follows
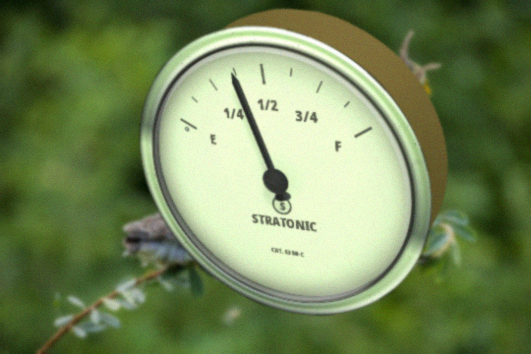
0.375
